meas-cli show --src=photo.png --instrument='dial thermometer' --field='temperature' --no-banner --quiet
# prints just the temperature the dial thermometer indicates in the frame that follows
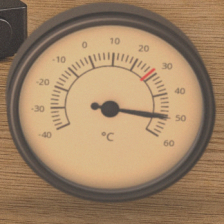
50 °C
